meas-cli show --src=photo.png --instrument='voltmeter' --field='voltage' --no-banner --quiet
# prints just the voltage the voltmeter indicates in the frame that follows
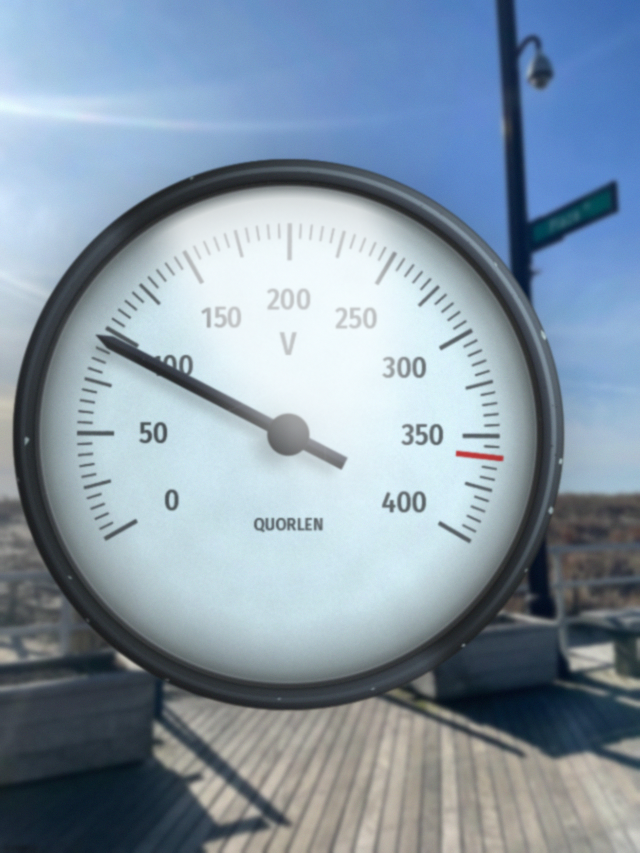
95 V
